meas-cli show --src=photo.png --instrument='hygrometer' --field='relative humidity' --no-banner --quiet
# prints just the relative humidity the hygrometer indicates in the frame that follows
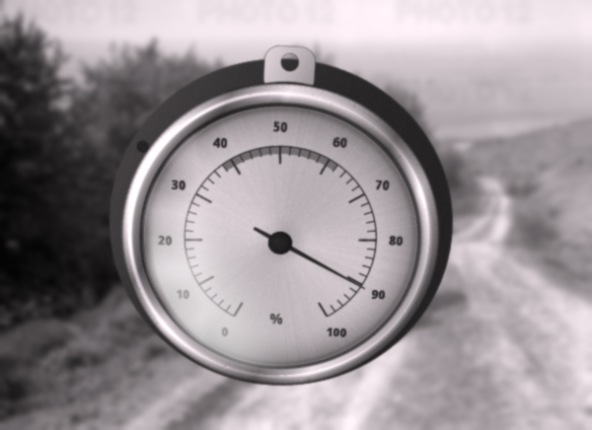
90 %
